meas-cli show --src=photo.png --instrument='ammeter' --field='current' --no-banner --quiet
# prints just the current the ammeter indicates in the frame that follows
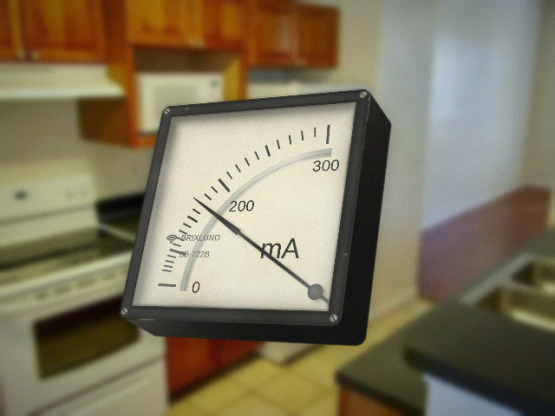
170 mA
